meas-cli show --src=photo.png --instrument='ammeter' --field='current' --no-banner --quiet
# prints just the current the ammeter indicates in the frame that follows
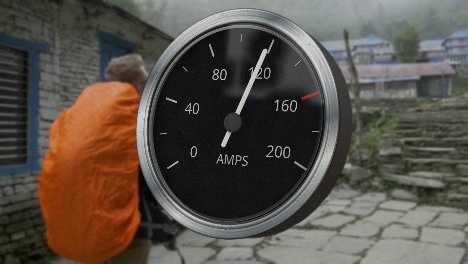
120 A
